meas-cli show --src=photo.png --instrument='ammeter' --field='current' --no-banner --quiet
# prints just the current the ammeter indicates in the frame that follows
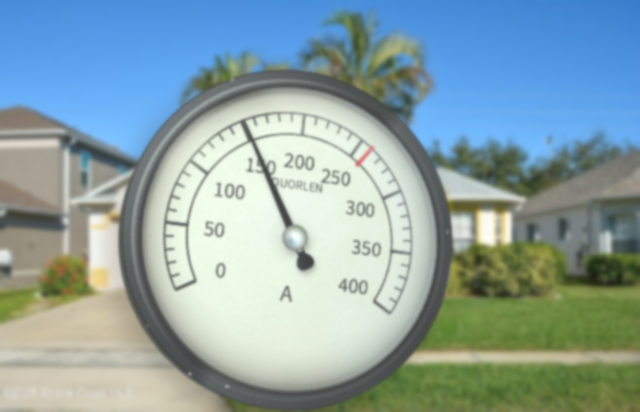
150 A
